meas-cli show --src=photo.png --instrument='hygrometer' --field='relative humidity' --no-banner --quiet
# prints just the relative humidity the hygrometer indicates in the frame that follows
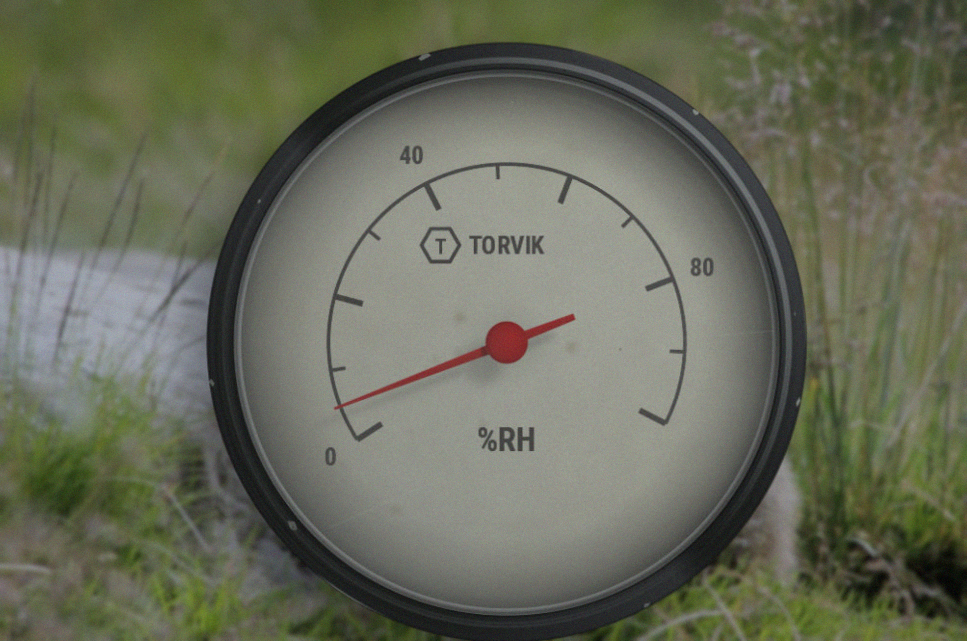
5 %
